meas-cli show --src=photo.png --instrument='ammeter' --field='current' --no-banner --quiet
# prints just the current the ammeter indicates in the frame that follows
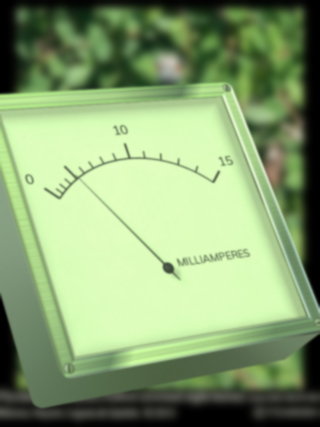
5 mA
